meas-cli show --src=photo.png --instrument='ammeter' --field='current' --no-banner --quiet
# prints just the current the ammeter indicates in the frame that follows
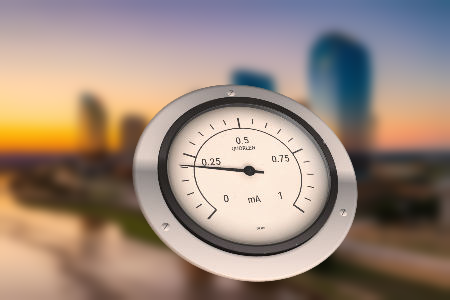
0.2 mA
